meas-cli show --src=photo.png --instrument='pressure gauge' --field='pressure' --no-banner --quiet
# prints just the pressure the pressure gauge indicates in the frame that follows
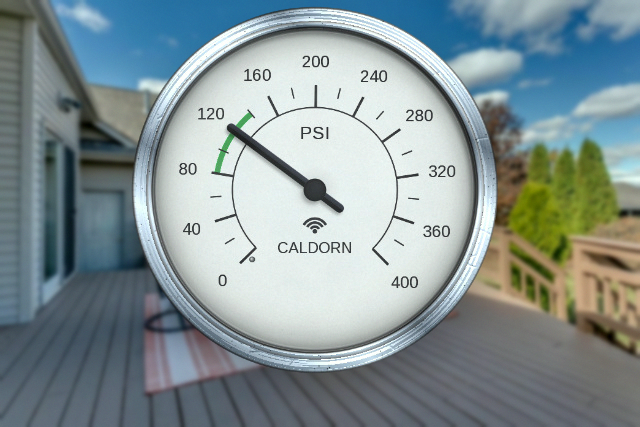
120 psi
